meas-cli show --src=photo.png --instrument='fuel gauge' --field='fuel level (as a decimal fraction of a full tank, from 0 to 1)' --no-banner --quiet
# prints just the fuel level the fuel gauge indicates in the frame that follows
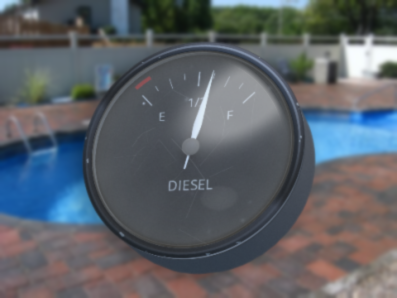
0.625
